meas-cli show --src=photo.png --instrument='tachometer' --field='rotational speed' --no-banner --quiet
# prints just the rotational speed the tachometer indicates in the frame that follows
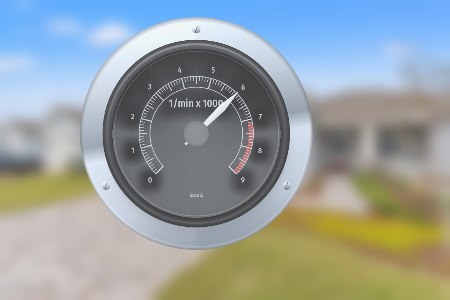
6000 rpm
